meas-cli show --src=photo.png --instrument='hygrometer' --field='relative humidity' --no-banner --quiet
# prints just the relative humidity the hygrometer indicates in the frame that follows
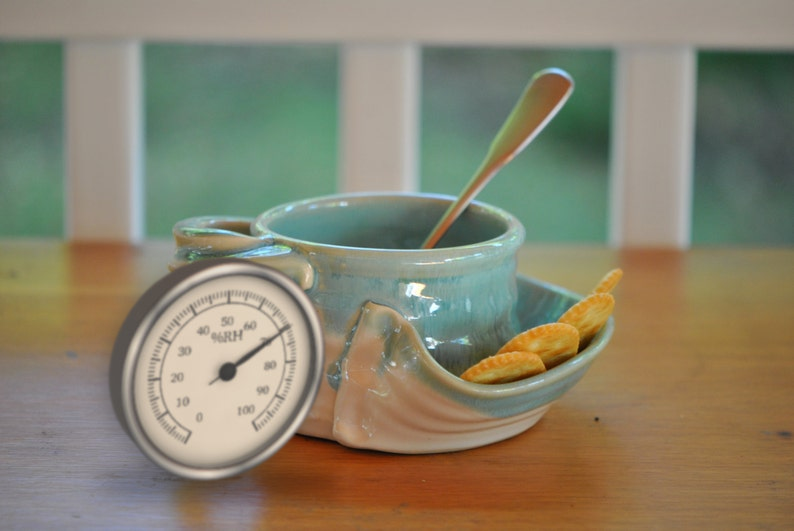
70 %
